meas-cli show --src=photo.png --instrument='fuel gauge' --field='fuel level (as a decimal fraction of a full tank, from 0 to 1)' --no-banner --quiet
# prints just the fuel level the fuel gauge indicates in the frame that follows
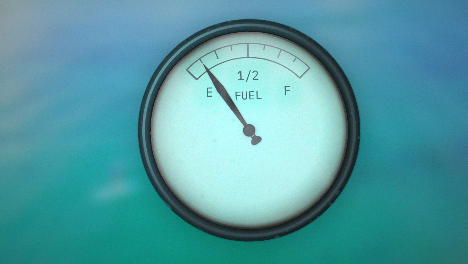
0.125
